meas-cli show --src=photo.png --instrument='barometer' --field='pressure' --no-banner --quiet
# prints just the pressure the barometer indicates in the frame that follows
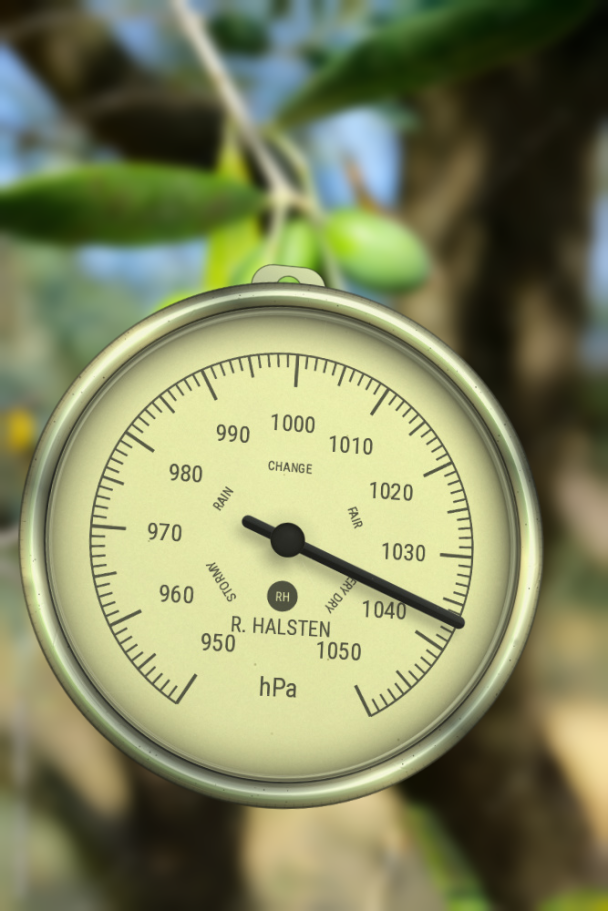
1037 hPa
